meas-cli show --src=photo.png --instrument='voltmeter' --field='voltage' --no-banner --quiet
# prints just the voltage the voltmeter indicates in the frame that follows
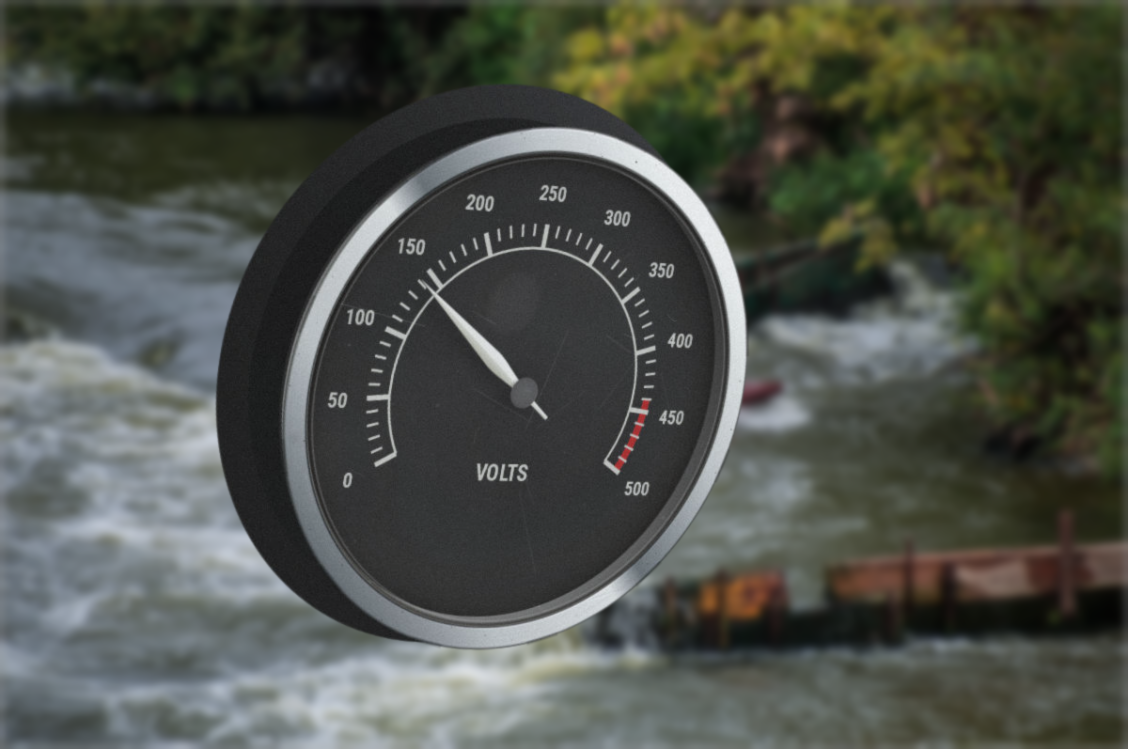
140 V
